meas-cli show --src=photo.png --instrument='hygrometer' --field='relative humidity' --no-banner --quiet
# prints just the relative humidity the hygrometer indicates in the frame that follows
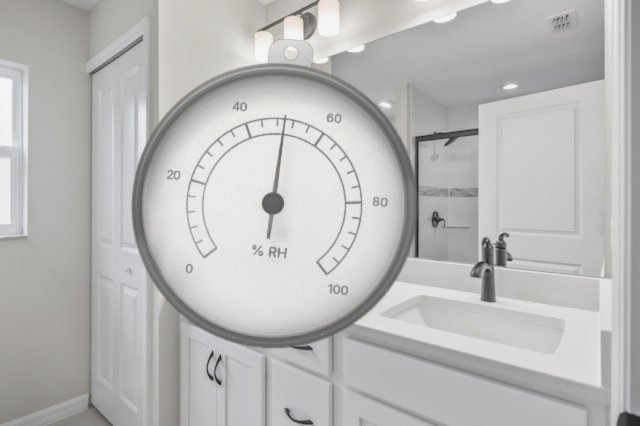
50 %
